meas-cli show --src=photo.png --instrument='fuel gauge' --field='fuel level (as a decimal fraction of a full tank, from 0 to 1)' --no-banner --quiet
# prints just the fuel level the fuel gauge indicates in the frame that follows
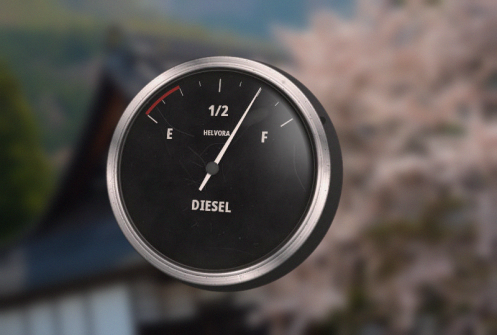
0.75
